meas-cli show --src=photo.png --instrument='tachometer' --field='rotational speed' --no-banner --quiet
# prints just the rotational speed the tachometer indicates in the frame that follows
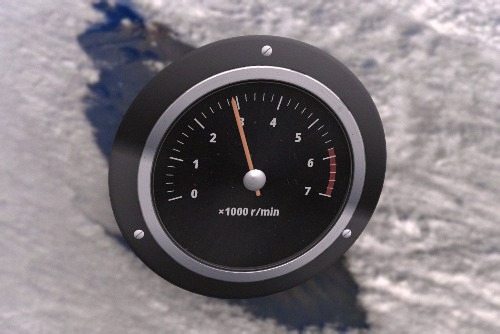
2900 rpm
